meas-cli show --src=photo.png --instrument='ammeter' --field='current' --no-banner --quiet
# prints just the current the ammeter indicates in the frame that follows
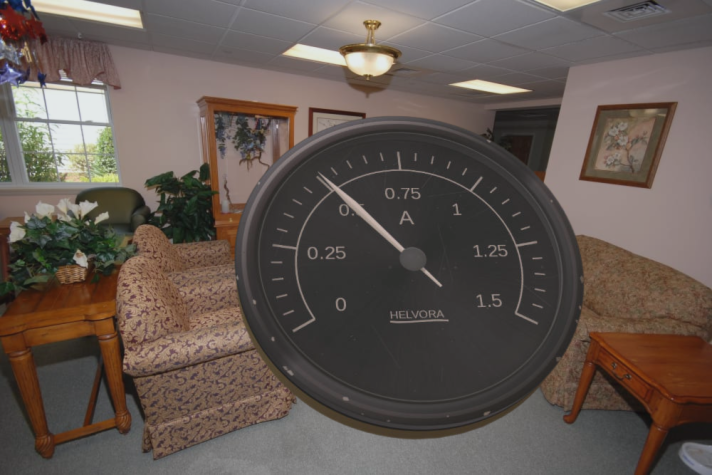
0.5 A
